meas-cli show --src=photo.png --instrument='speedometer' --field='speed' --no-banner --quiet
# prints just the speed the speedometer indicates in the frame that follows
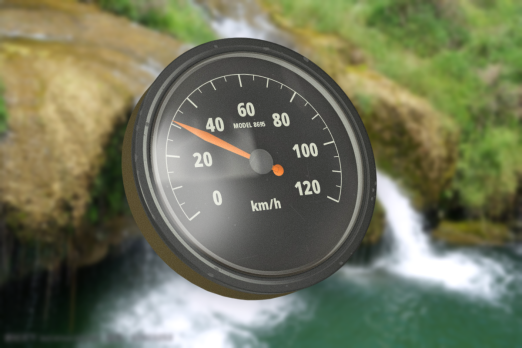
30 km/h
